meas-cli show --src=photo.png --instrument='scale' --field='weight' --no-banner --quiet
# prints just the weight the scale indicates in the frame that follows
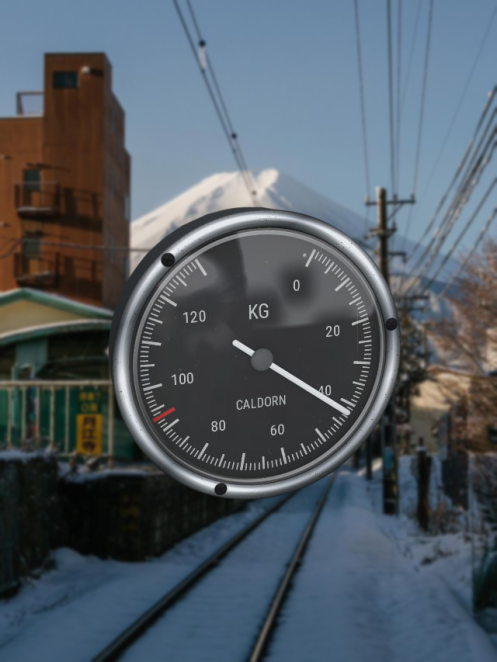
42 kg
